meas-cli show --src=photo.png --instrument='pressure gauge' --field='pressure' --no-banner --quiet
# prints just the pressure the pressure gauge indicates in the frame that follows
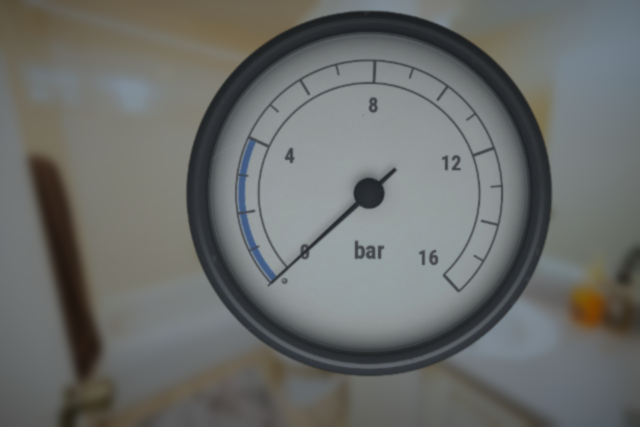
0 bar
